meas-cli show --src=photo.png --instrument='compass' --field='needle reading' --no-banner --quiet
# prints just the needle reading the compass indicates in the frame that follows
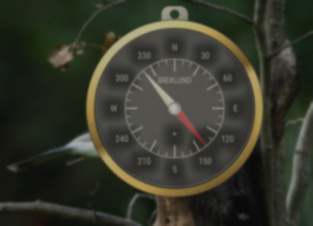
140 °
